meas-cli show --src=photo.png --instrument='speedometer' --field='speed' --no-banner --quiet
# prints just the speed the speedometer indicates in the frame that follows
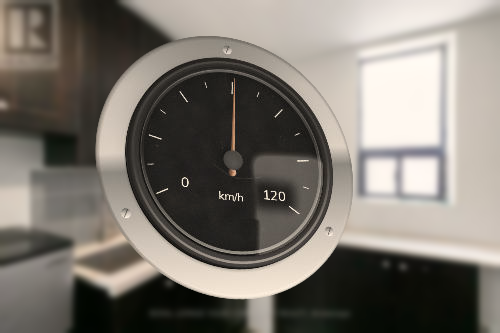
60 km/h
